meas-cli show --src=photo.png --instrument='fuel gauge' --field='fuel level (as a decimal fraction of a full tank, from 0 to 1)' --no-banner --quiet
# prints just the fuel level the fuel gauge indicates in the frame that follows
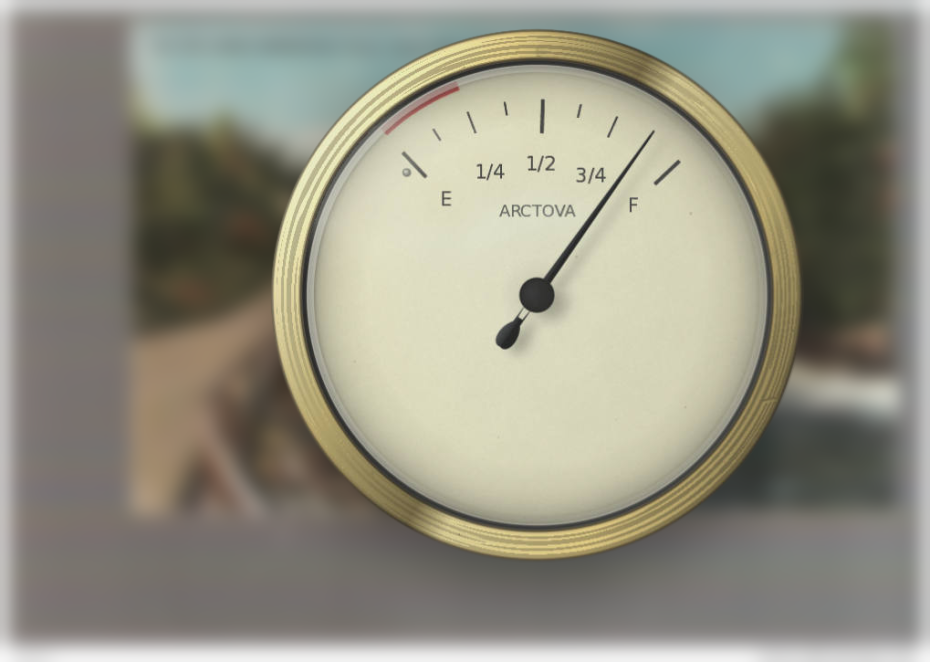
0.875
